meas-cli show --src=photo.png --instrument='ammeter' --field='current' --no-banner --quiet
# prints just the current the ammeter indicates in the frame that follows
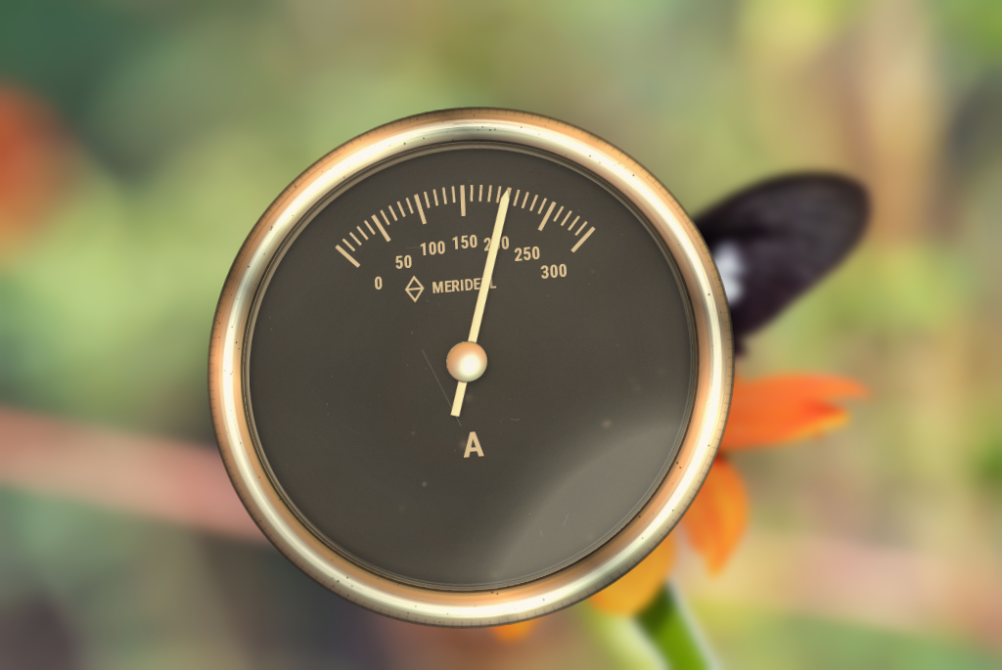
200 A
